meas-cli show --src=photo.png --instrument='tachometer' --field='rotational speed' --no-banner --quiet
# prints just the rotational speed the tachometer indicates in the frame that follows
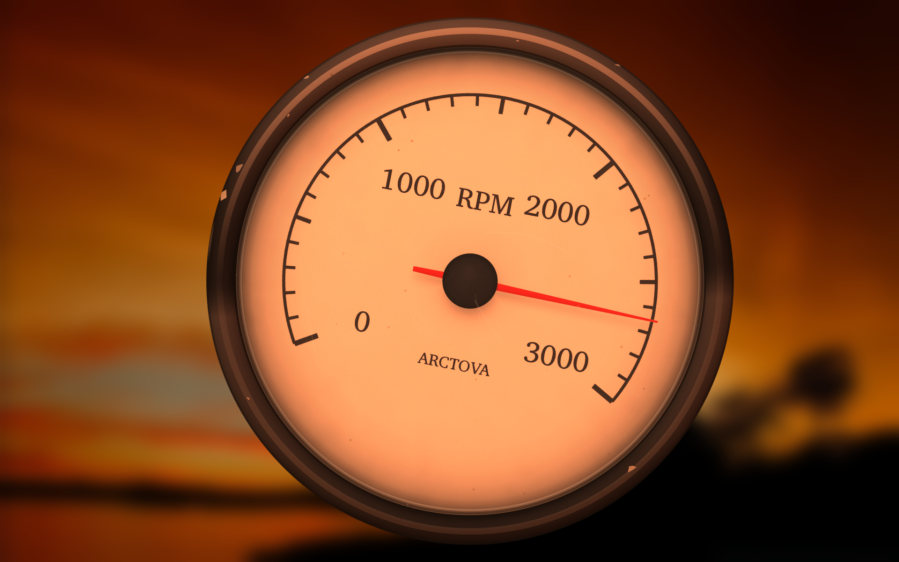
2650 rpm
